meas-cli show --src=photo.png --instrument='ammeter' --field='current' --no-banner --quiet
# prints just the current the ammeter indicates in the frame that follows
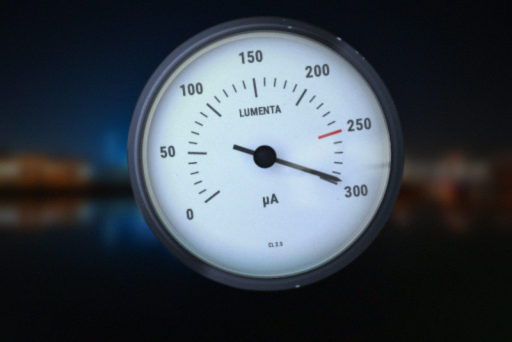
295 µA
